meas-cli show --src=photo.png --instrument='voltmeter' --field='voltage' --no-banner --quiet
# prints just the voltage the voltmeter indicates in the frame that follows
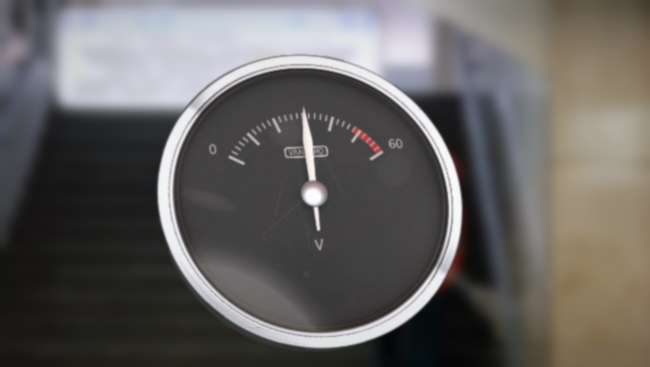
30 V
